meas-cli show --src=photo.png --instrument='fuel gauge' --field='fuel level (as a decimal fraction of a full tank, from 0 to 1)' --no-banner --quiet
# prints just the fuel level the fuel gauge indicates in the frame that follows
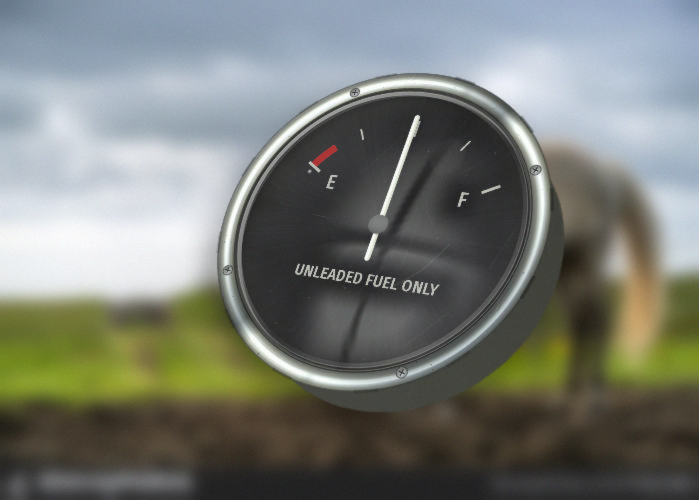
0.5
